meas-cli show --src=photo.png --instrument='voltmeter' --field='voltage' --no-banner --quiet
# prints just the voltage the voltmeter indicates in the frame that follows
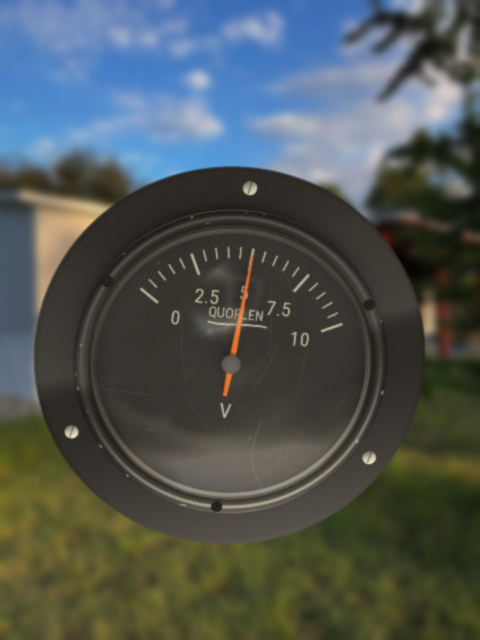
5 V
